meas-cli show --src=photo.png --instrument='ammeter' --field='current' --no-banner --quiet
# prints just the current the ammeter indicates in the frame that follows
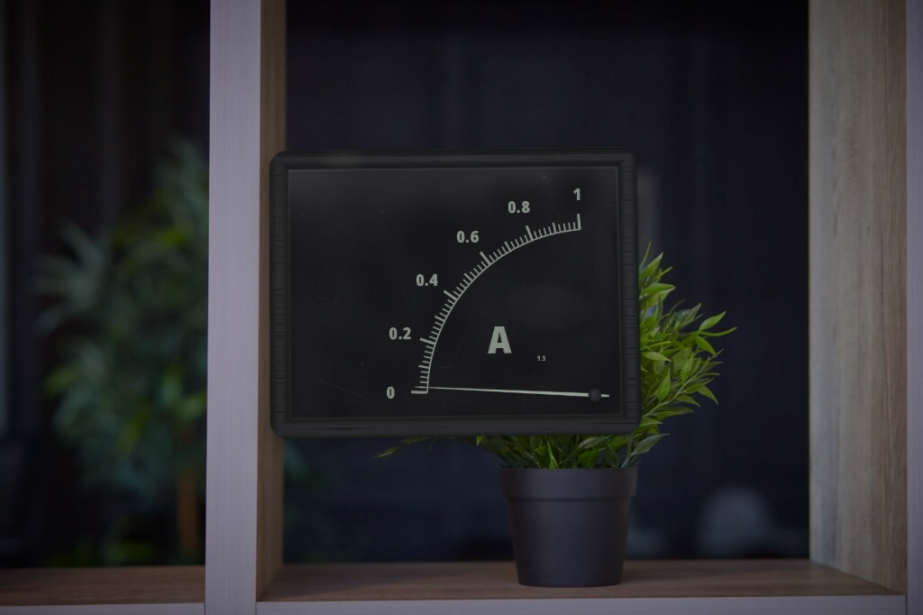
0.02 A
